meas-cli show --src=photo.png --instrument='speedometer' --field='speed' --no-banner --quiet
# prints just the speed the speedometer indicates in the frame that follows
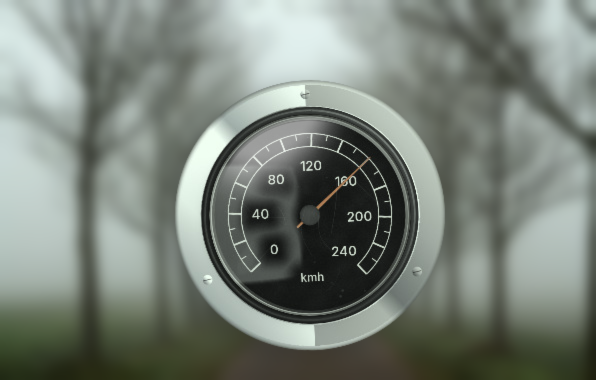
160 km/h
